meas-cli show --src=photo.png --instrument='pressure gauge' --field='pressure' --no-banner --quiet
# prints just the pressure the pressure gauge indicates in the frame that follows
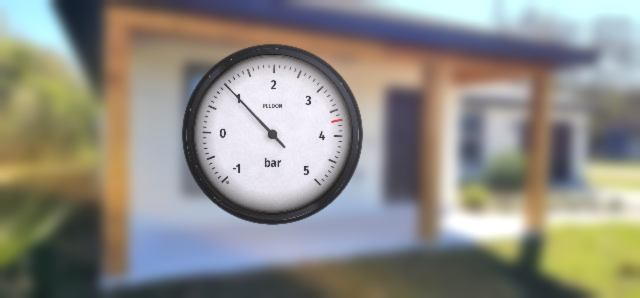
1 bar
